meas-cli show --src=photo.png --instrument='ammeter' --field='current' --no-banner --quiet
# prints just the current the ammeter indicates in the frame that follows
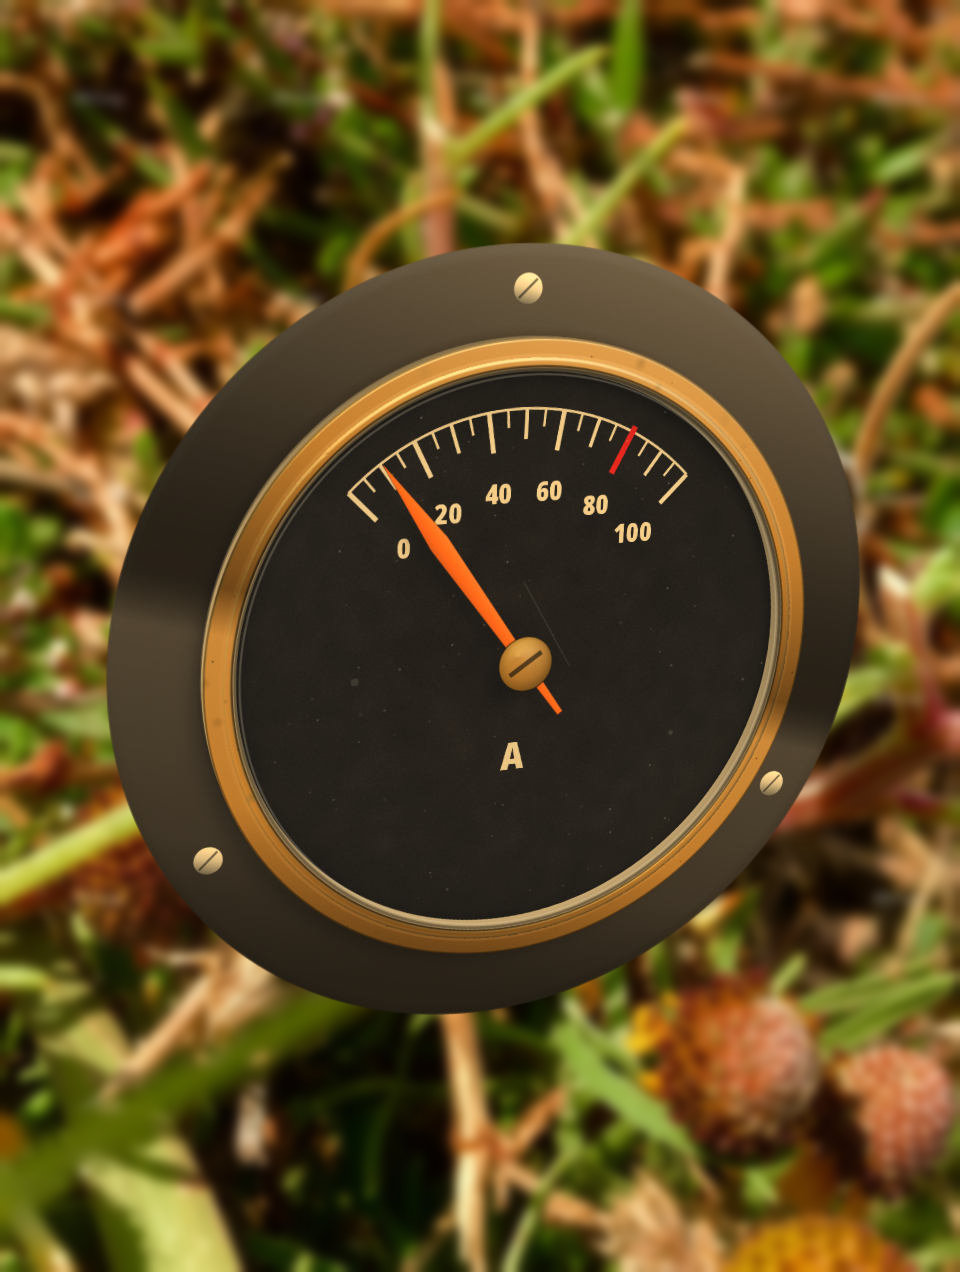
10 A
